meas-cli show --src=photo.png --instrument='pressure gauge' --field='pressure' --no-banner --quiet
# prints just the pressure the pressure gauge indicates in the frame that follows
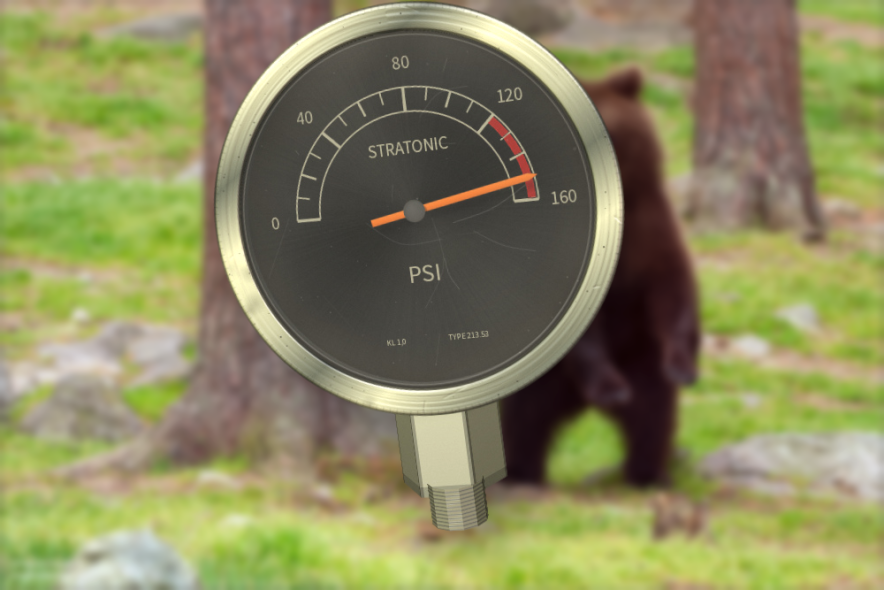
150 psi
